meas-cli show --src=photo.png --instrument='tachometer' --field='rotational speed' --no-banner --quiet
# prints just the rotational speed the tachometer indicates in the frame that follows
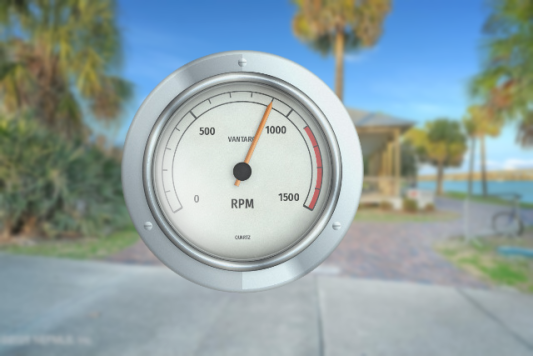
900 rpm
